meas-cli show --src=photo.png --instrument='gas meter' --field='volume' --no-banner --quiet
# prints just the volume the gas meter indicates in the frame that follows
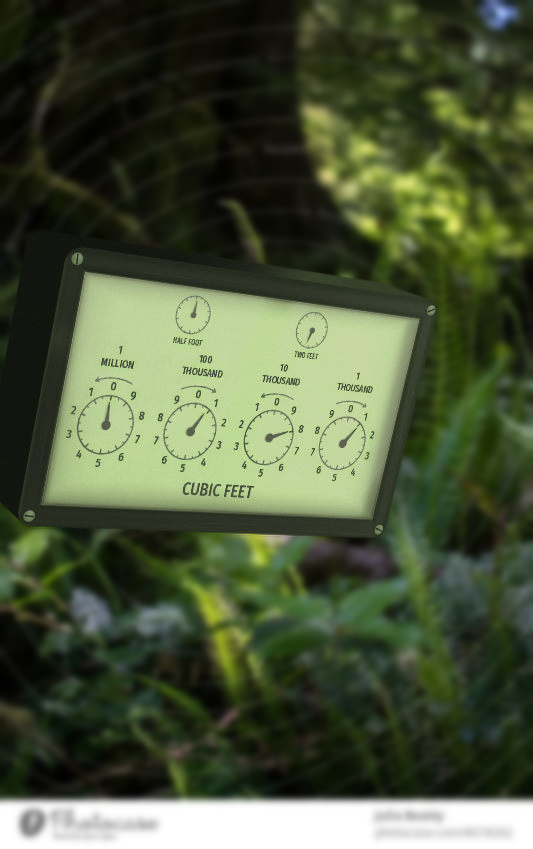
8100 ft³
